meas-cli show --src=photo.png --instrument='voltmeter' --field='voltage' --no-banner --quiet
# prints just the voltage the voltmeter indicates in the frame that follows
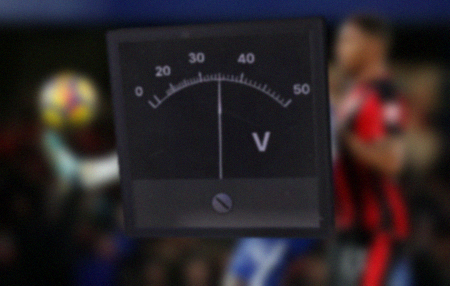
35 V
